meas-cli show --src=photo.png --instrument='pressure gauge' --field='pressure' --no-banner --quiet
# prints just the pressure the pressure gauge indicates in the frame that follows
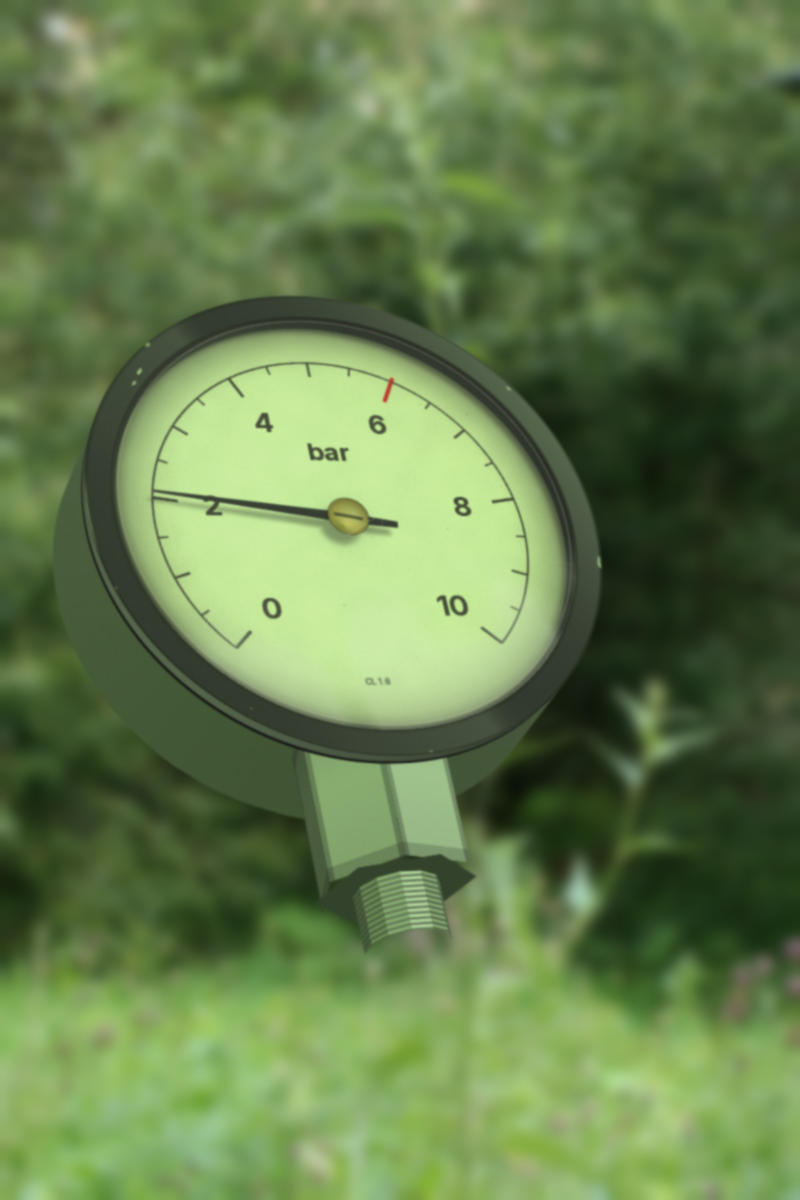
2 bar
